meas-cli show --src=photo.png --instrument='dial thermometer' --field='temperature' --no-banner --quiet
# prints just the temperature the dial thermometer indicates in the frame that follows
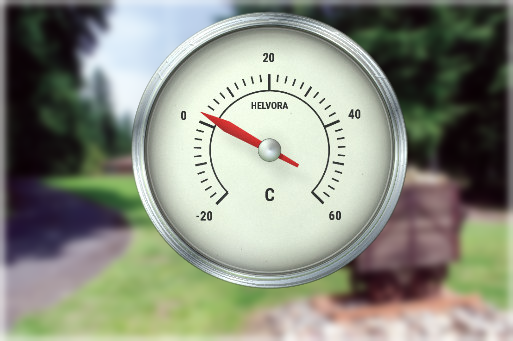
2 °C
